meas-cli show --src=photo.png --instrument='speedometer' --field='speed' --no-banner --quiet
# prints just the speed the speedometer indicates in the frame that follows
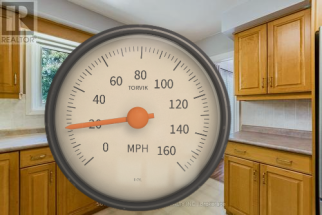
20 mph
